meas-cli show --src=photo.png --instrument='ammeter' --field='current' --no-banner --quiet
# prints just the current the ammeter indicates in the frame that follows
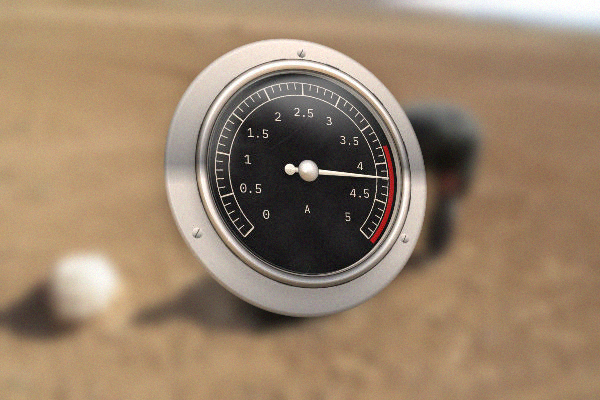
4.2 A
